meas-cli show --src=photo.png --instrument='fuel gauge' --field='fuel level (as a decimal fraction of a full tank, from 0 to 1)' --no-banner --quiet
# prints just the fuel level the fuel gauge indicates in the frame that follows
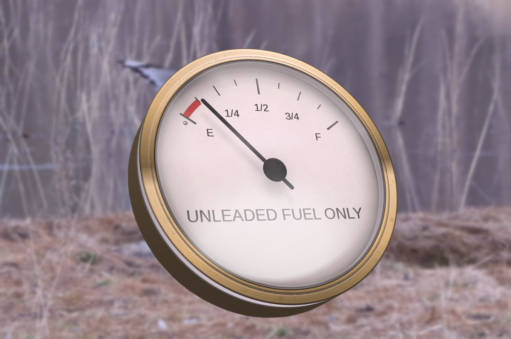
0.125
